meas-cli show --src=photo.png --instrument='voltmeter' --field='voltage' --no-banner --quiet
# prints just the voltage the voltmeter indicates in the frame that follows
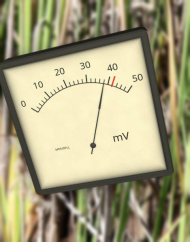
38 mV
